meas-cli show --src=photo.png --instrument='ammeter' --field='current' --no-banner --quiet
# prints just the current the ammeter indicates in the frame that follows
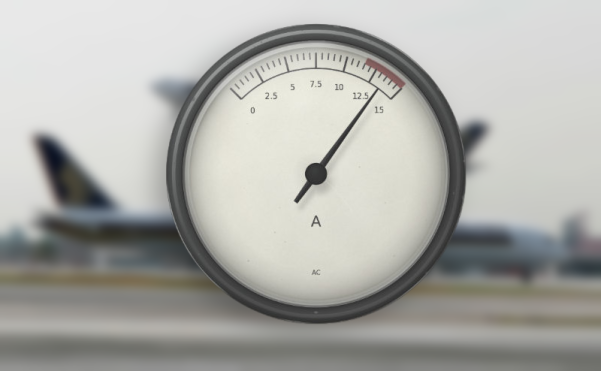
13.5 A
